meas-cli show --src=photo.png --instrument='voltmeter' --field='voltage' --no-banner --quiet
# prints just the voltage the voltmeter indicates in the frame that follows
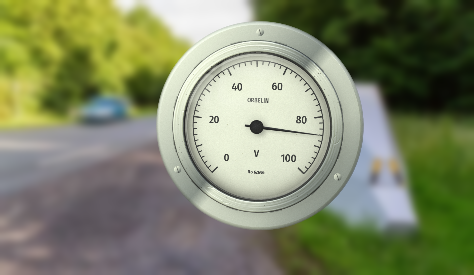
86 V
